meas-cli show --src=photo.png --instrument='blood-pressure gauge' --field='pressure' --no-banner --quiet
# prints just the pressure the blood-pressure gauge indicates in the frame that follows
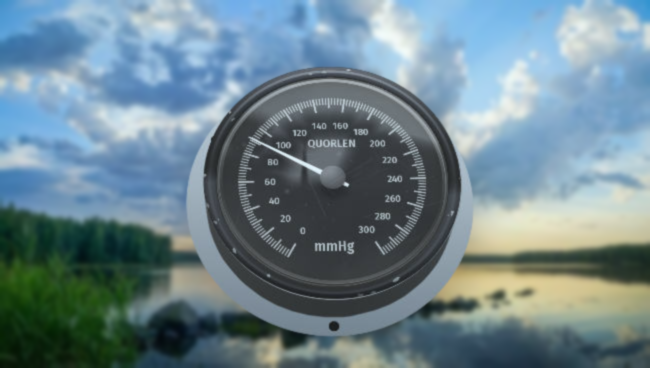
90 mmHg
